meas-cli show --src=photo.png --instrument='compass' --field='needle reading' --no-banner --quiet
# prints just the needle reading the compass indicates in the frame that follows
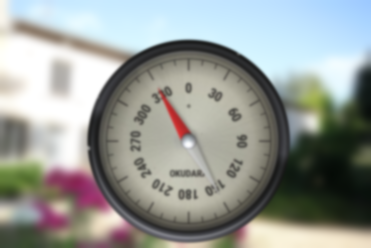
330 °
